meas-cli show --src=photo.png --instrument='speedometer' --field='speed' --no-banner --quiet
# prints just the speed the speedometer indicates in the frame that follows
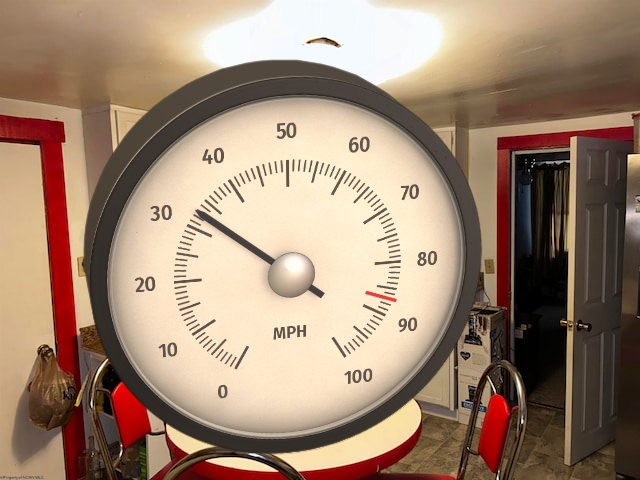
33 mph
